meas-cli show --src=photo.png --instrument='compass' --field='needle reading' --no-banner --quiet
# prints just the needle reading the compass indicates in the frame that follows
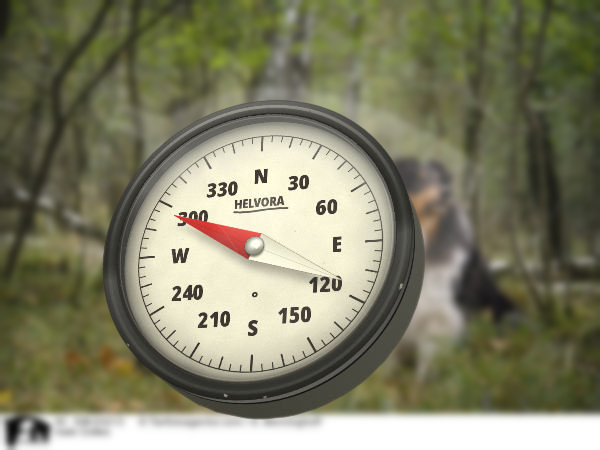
295 °
